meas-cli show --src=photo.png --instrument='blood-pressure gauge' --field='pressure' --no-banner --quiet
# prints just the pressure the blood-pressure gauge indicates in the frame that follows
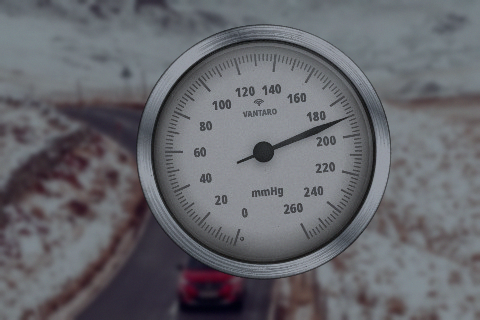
190 mmHg
